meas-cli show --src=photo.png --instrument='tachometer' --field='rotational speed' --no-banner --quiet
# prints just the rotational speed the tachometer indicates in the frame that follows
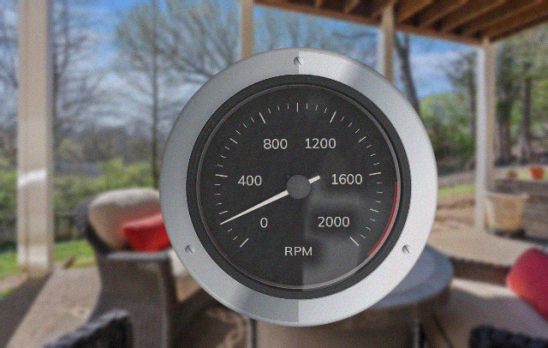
150 rpm
